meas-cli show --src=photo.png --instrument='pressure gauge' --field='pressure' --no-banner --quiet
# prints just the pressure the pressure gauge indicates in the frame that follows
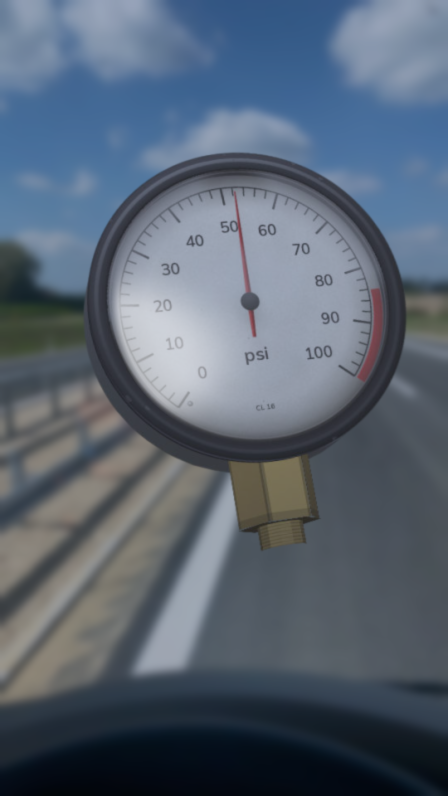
52 psi
